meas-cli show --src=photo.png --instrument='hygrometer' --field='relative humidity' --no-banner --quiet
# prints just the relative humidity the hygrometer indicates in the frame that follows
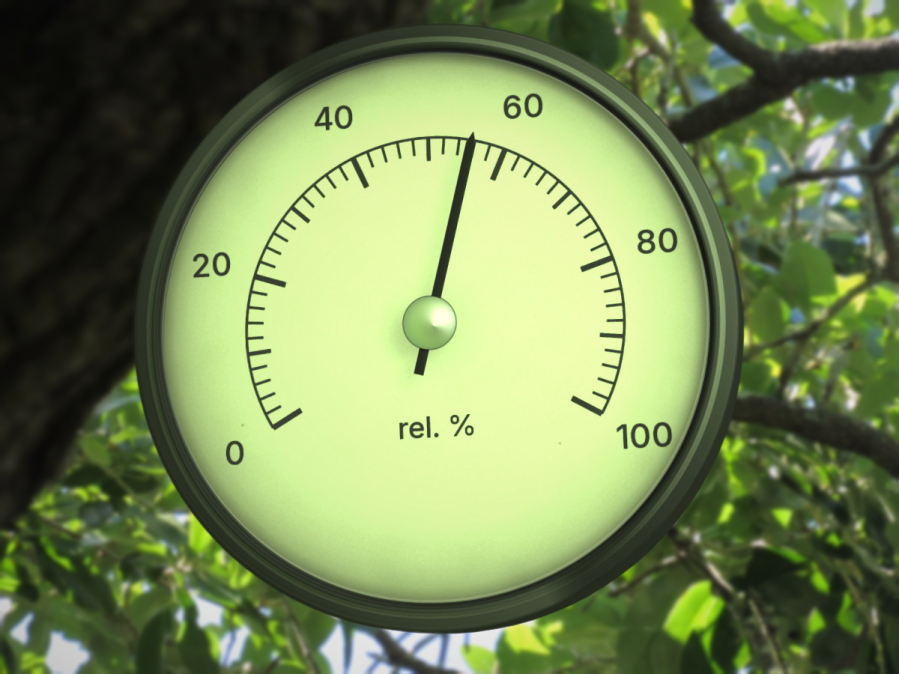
56 %
